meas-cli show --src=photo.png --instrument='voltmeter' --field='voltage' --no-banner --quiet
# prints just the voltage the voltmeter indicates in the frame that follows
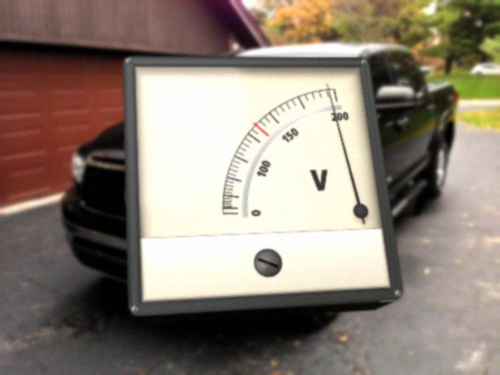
195 V
